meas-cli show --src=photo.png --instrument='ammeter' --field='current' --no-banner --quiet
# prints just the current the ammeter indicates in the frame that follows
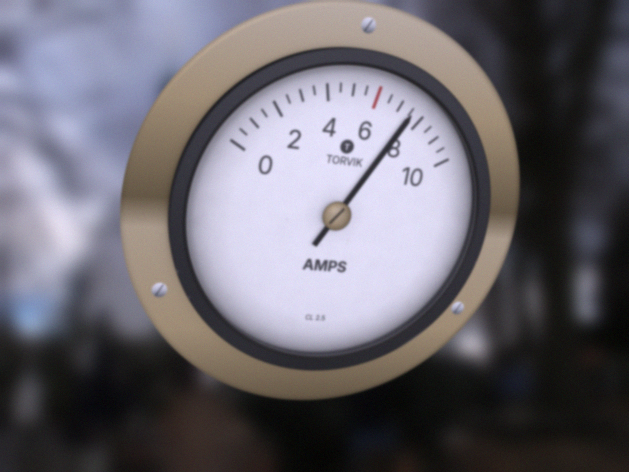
7.5 A
